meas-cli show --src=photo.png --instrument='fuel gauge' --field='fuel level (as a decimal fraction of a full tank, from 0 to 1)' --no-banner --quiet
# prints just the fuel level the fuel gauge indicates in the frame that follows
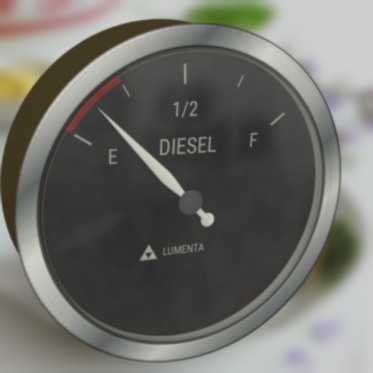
0.125
